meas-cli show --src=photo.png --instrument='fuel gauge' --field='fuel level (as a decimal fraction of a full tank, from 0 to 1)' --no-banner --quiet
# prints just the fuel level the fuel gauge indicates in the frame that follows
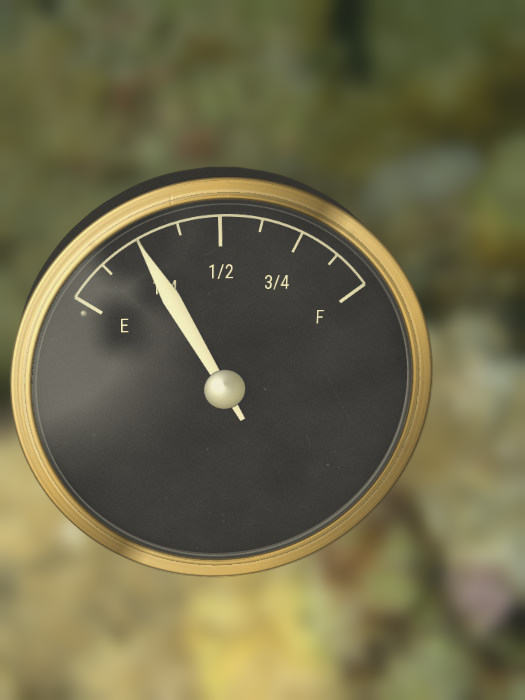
0.25
